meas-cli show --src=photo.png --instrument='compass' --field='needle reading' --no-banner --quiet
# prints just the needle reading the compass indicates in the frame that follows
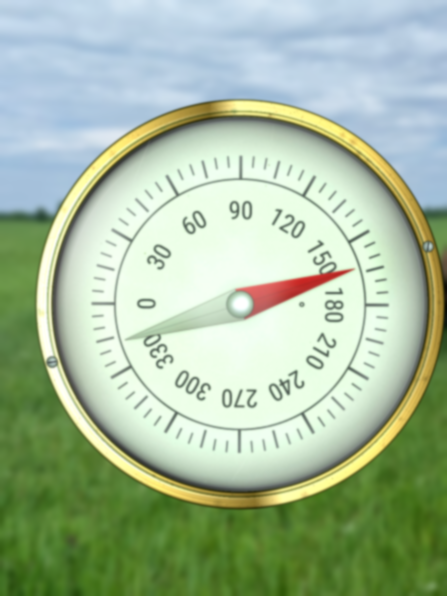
162.5 °
